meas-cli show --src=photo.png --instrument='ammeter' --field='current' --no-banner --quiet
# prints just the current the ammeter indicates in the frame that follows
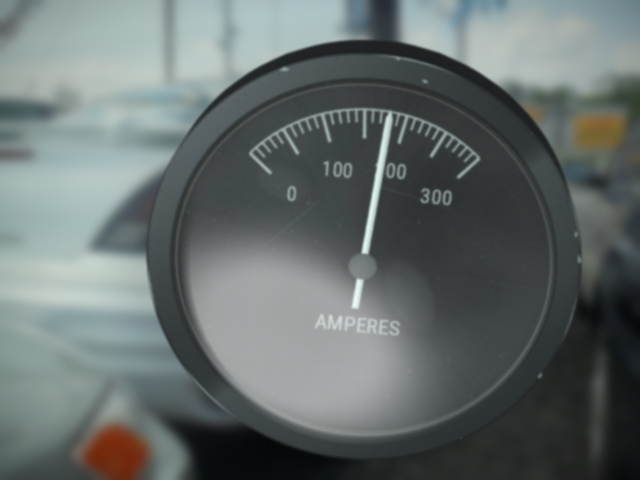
180 A
